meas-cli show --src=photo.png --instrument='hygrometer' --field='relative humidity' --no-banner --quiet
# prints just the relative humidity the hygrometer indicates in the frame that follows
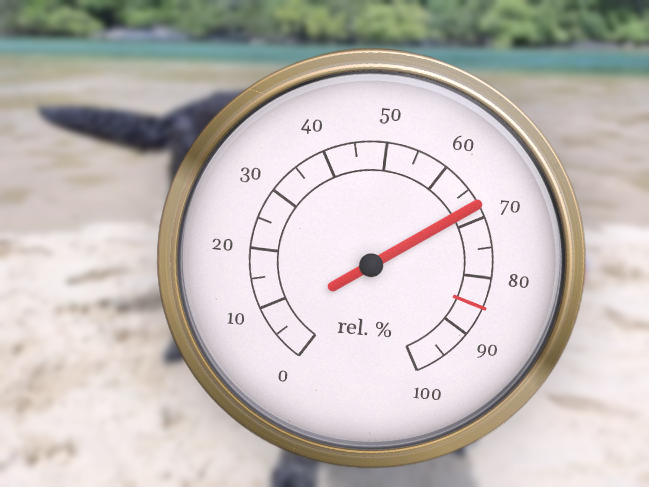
67.5 %
